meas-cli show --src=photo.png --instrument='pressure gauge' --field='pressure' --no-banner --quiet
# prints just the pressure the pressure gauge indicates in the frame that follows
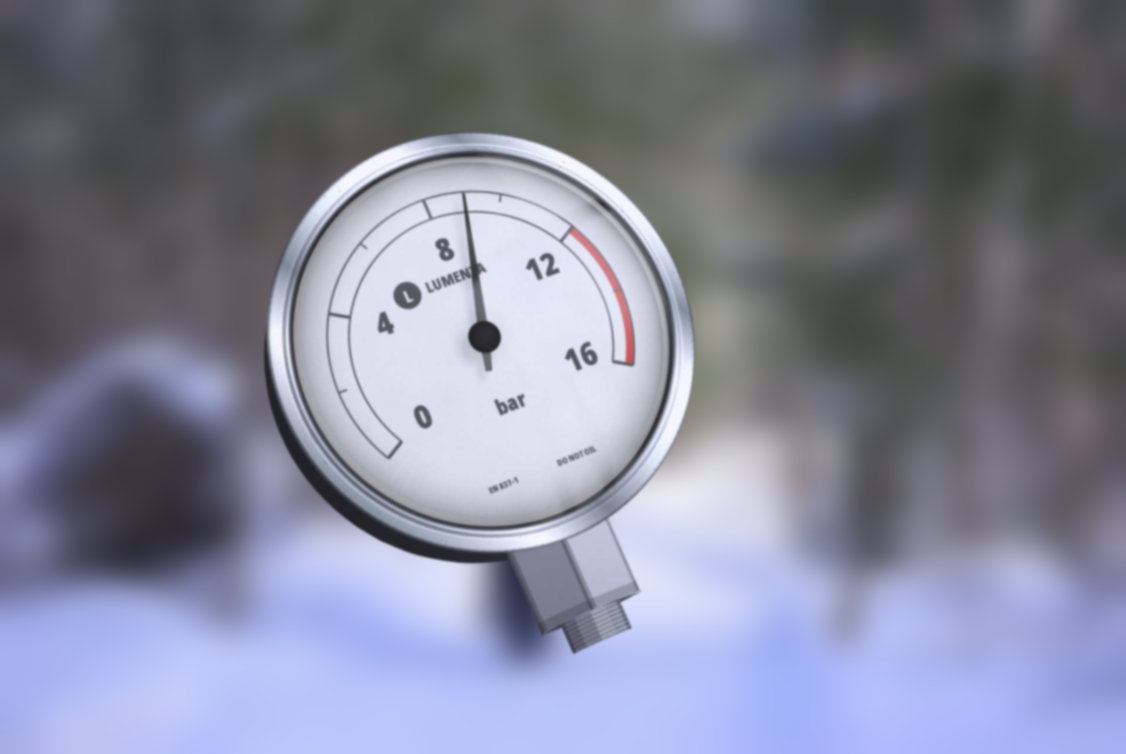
9 bar
